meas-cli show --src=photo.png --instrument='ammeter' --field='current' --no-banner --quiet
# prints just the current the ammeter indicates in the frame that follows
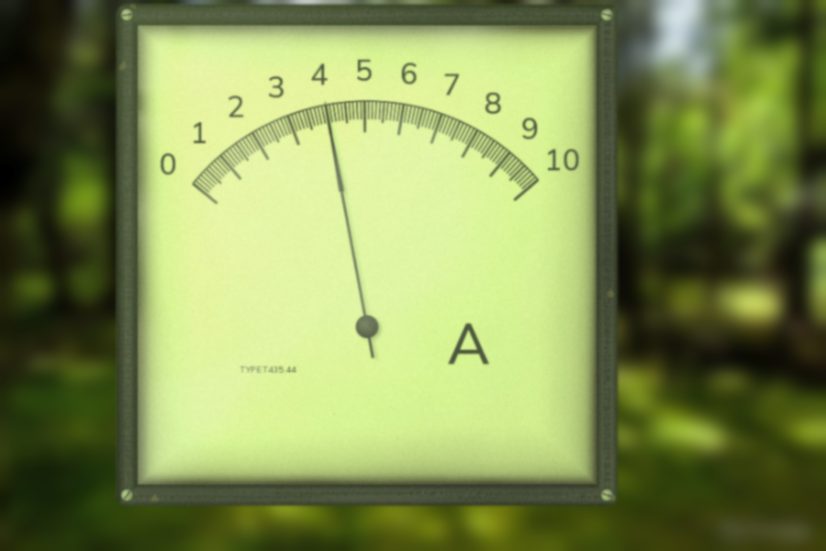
4 A
